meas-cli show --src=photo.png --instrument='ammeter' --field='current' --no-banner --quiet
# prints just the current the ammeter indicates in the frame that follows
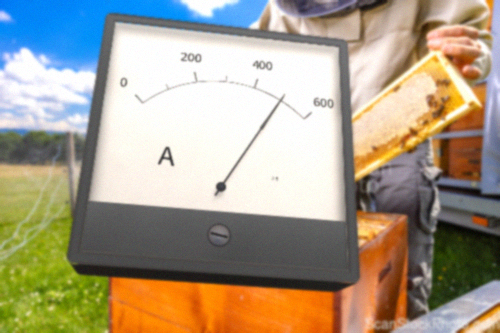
500 A
